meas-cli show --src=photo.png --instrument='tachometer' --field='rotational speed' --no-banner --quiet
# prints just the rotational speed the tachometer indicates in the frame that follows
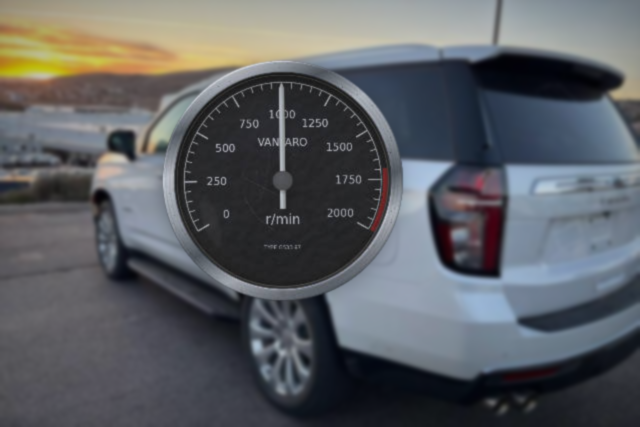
1000 rpm
